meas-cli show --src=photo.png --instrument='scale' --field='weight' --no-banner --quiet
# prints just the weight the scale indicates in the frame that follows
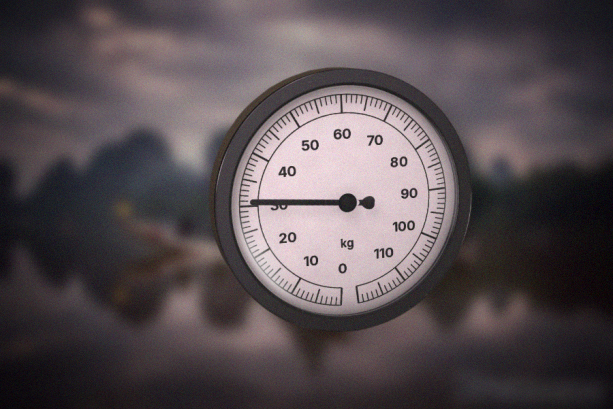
31 kg
